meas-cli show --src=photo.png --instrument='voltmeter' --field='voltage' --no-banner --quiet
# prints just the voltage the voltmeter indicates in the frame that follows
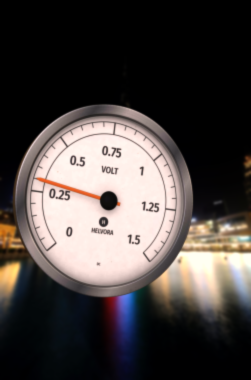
0.3 V
